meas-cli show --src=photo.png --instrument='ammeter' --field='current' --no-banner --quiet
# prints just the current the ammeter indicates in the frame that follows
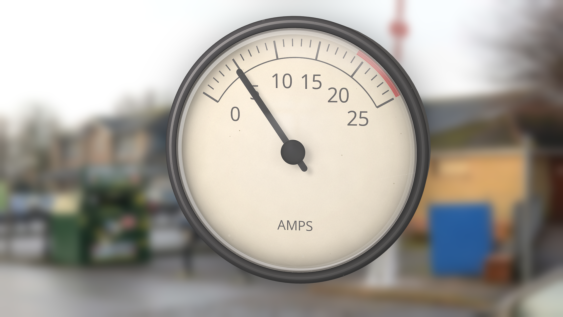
5 A
